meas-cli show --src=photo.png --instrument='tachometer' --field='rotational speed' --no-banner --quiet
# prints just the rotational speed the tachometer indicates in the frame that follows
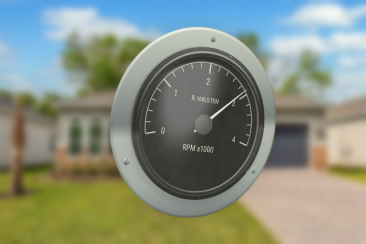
2900 rpm
